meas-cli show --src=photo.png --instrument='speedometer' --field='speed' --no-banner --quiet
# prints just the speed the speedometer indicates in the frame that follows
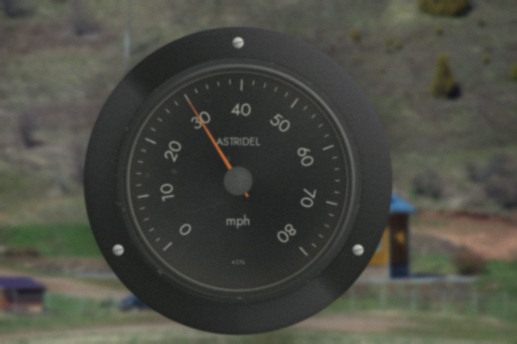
30 mph
